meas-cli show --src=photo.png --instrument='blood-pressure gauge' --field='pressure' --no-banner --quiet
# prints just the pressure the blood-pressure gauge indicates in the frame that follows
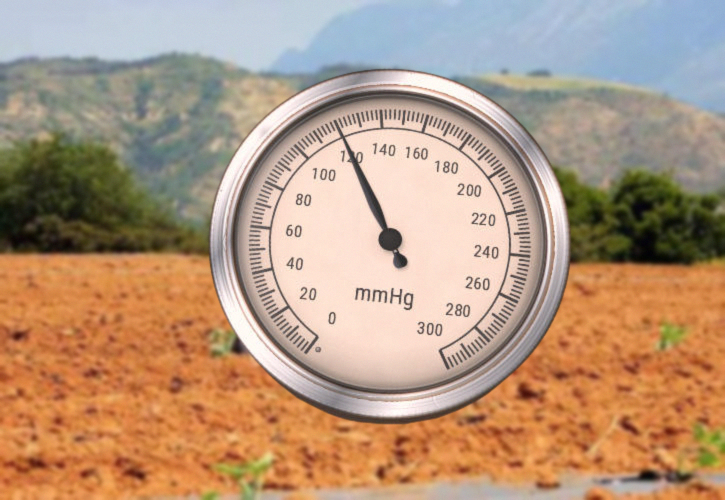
120 mmHg
